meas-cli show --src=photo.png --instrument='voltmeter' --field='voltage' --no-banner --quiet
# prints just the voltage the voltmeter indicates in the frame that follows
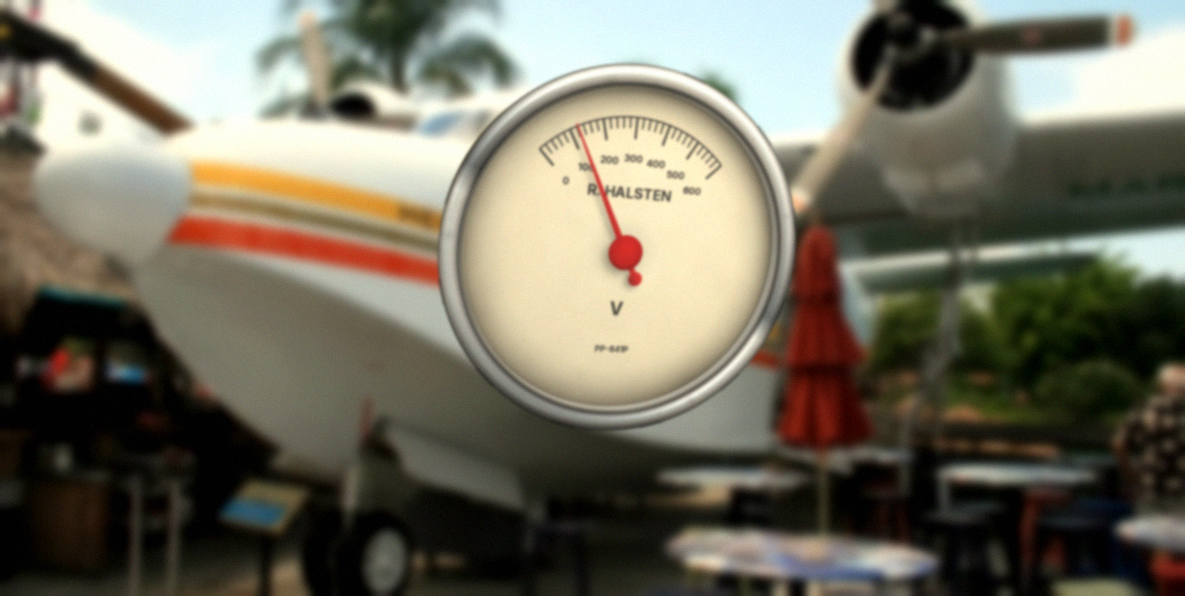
120 V
